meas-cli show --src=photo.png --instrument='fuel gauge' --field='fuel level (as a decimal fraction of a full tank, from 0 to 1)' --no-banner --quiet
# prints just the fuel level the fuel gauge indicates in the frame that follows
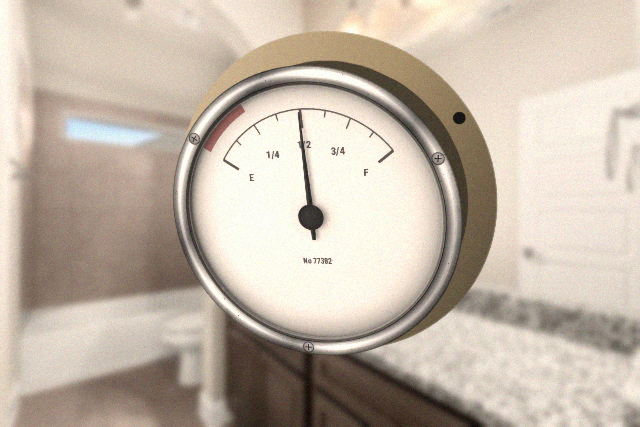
0.5
